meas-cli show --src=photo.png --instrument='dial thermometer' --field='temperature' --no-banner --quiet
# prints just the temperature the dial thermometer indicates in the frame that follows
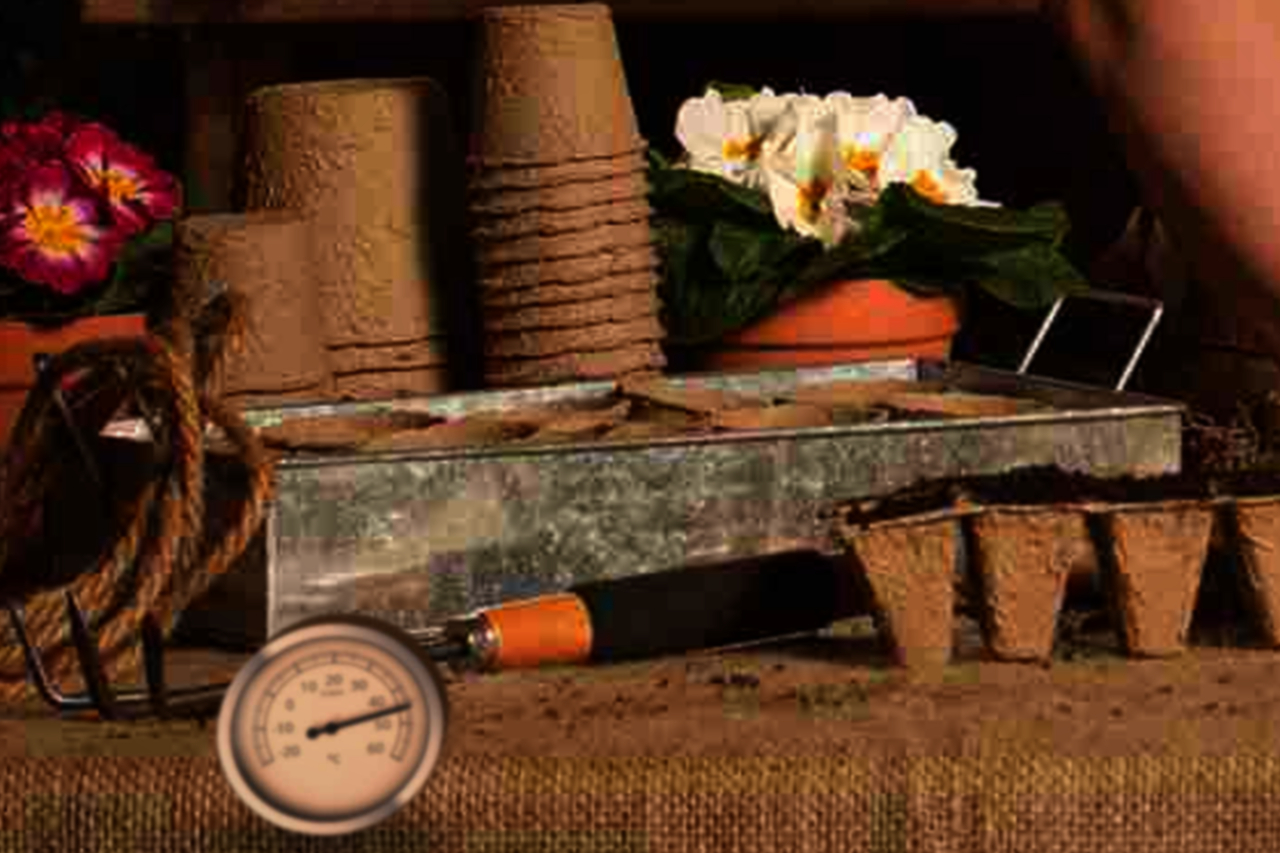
45 °C
